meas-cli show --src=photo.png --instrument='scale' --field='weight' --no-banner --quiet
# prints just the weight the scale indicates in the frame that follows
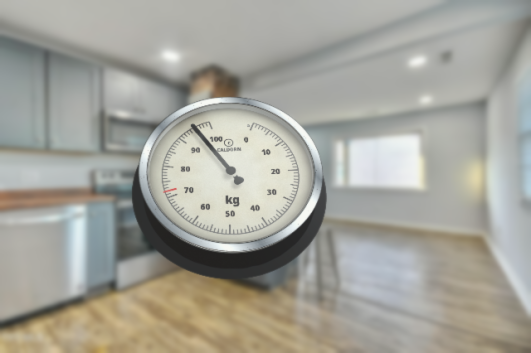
95 kg
